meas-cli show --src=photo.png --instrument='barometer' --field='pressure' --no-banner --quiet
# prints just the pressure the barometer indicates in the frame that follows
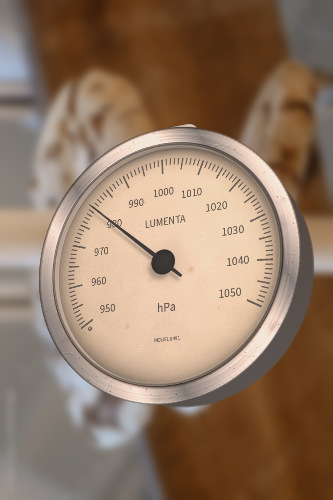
980 hPa
